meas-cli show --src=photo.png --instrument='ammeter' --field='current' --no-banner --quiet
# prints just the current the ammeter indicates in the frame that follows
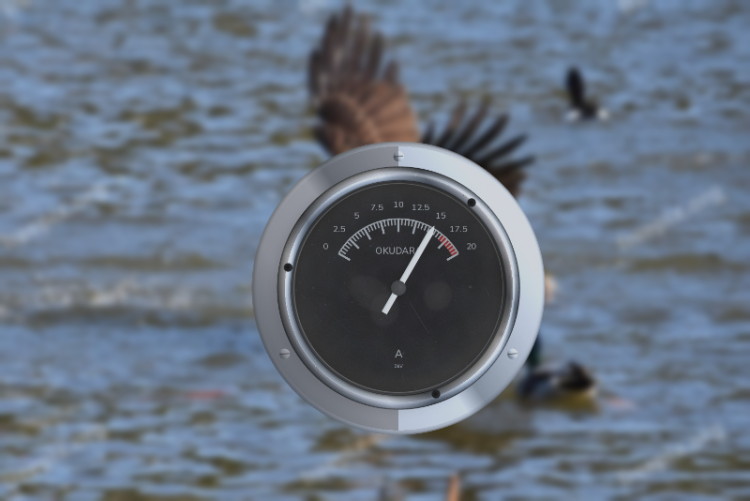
15 A
